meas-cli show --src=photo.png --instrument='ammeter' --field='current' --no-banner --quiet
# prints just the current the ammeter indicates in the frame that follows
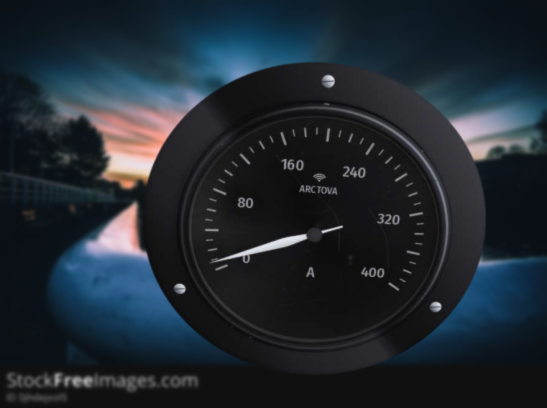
10 A
